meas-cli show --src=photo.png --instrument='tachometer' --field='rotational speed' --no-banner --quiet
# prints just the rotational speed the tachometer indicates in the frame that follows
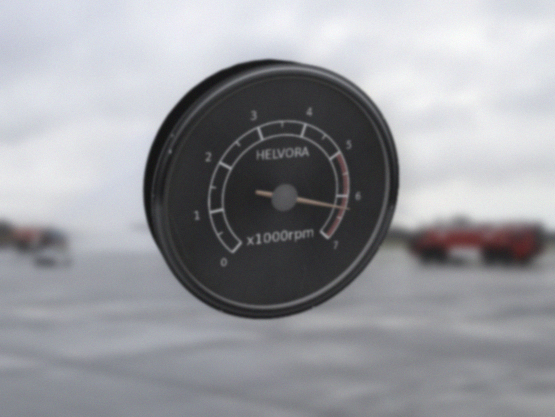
6250 rpm
